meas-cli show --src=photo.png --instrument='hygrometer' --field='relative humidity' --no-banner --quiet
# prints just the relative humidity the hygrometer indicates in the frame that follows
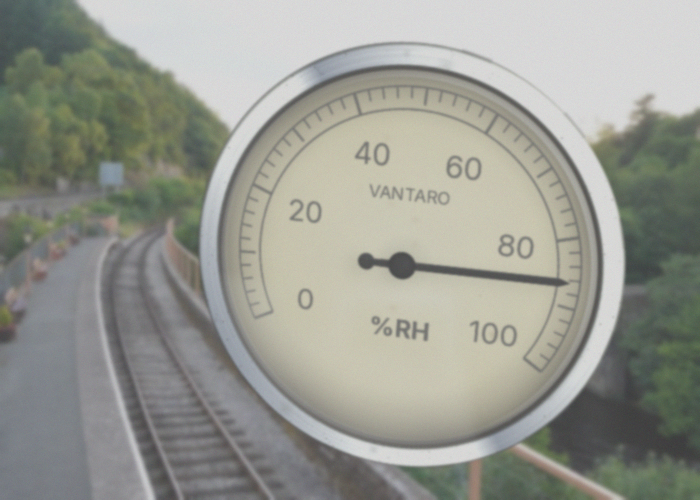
86 %
